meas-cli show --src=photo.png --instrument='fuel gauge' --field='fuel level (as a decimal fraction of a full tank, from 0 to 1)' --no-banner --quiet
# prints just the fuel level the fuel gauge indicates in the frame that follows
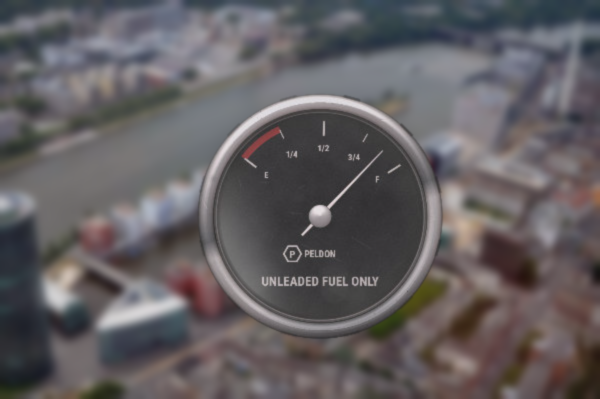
0.875
